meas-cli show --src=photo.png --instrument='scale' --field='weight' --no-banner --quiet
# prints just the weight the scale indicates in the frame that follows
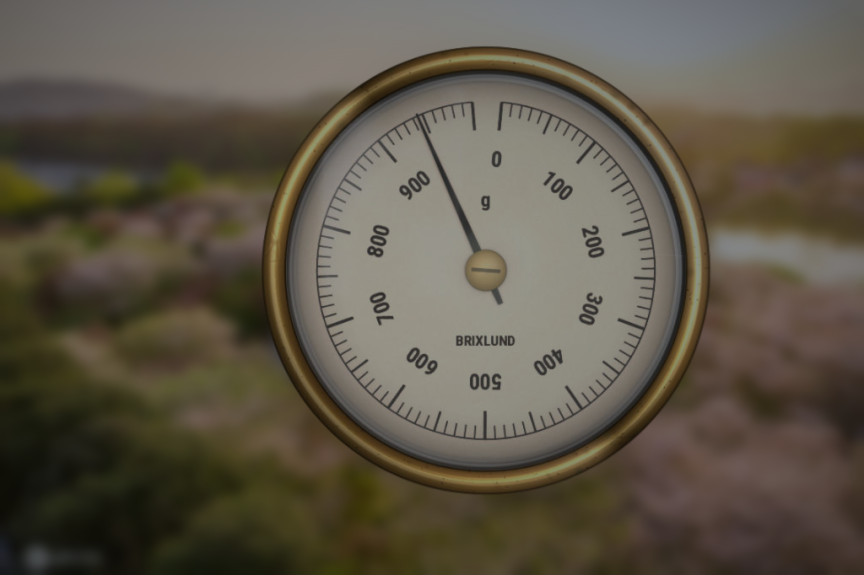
945 g
